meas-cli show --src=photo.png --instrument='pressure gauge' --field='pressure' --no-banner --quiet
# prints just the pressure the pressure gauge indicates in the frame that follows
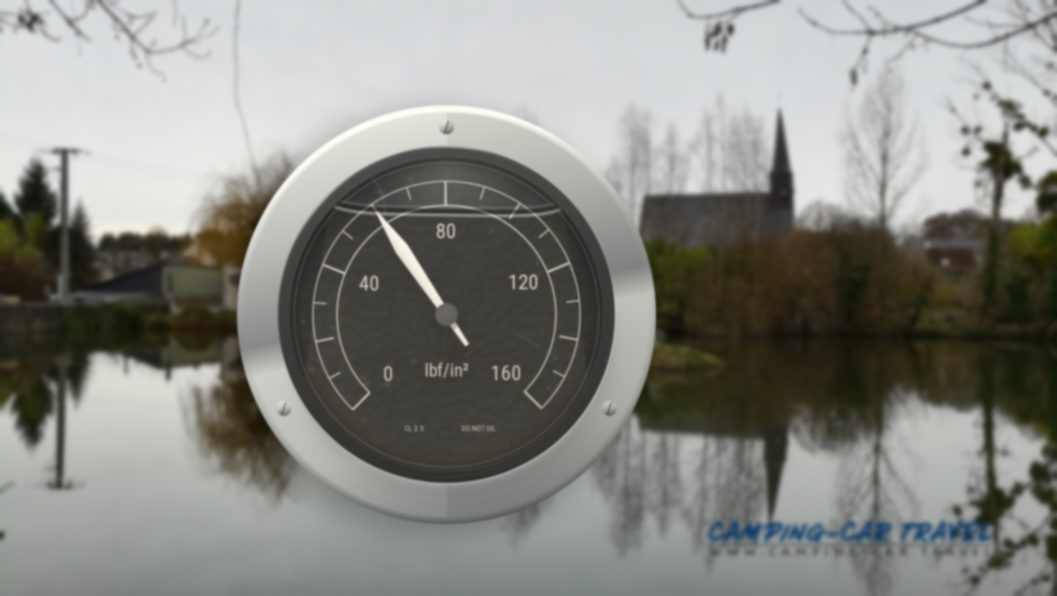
60 psi
